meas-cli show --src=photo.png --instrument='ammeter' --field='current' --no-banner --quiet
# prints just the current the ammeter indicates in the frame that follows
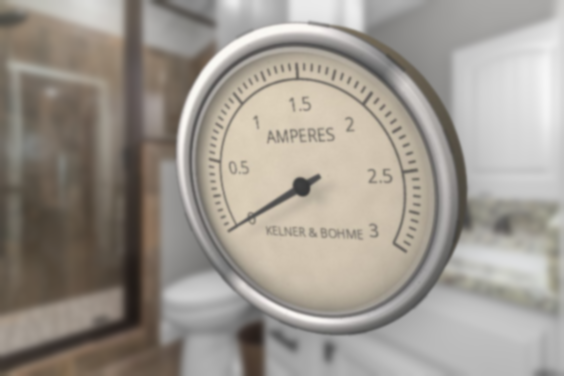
0 A
